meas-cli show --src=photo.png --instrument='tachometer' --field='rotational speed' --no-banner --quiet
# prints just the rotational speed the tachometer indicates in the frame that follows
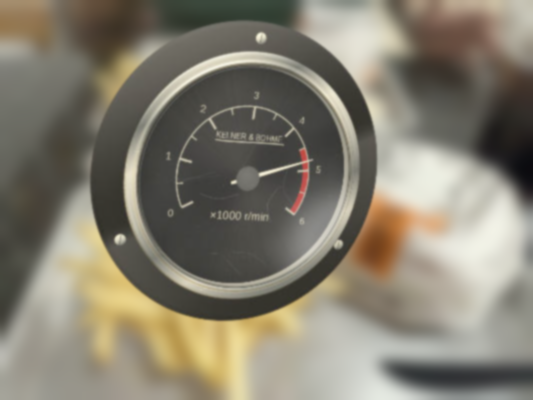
4750 rpm
